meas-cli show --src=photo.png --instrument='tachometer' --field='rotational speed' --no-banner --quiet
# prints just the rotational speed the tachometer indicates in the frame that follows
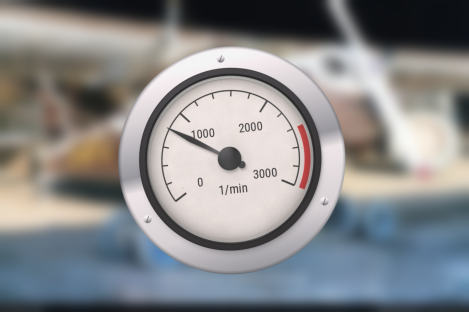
800 rpm
